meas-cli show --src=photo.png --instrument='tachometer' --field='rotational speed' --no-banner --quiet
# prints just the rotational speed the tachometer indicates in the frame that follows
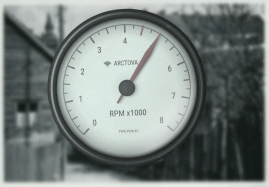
5000 rpm
